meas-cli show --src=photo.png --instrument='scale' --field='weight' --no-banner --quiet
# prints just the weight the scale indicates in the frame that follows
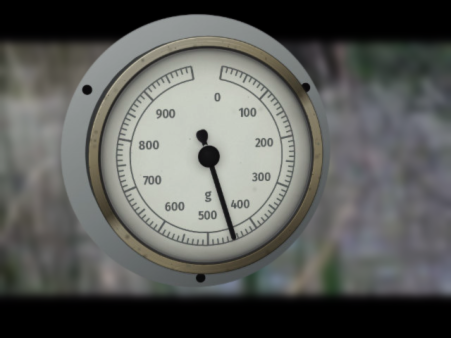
450 g
